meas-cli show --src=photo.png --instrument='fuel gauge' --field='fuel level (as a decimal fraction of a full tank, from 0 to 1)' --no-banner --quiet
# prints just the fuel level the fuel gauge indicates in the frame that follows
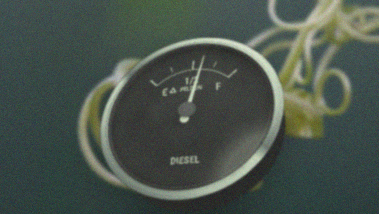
0.625
